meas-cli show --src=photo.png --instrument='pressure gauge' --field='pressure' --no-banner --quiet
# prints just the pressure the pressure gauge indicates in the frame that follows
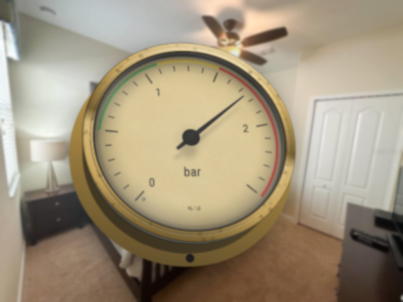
1.75 bar
